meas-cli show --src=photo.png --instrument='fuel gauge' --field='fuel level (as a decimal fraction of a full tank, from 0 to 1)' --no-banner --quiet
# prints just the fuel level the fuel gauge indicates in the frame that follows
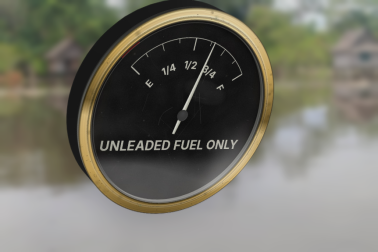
0.625
